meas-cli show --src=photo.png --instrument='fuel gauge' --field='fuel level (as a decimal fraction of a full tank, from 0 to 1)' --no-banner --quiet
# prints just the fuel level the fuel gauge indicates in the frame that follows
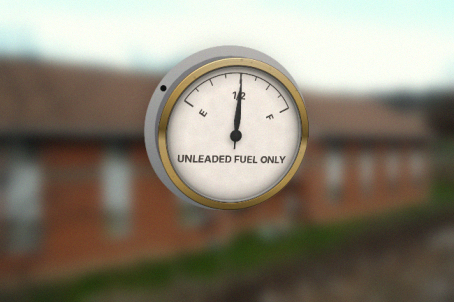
0.5
